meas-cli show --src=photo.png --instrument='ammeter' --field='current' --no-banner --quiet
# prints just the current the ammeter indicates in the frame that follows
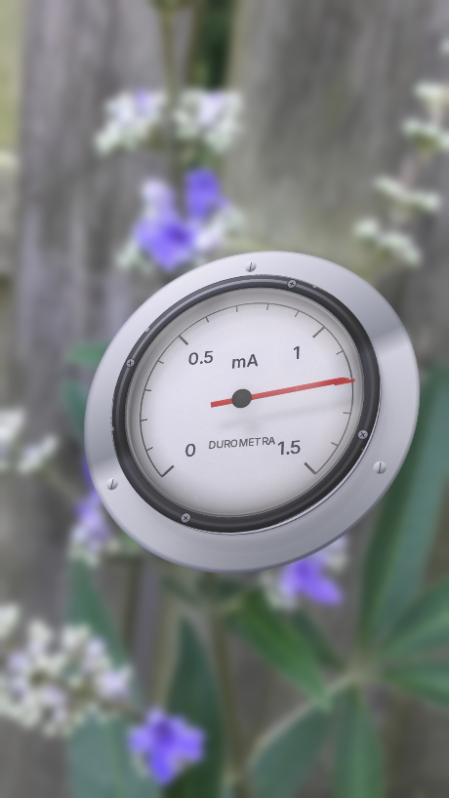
1.2 mA
